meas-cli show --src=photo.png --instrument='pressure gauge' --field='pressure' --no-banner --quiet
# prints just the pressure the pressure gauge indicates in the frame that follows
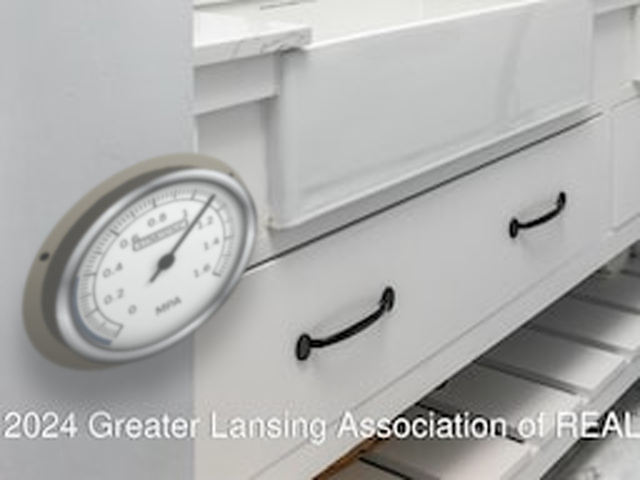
1.1 MPa
